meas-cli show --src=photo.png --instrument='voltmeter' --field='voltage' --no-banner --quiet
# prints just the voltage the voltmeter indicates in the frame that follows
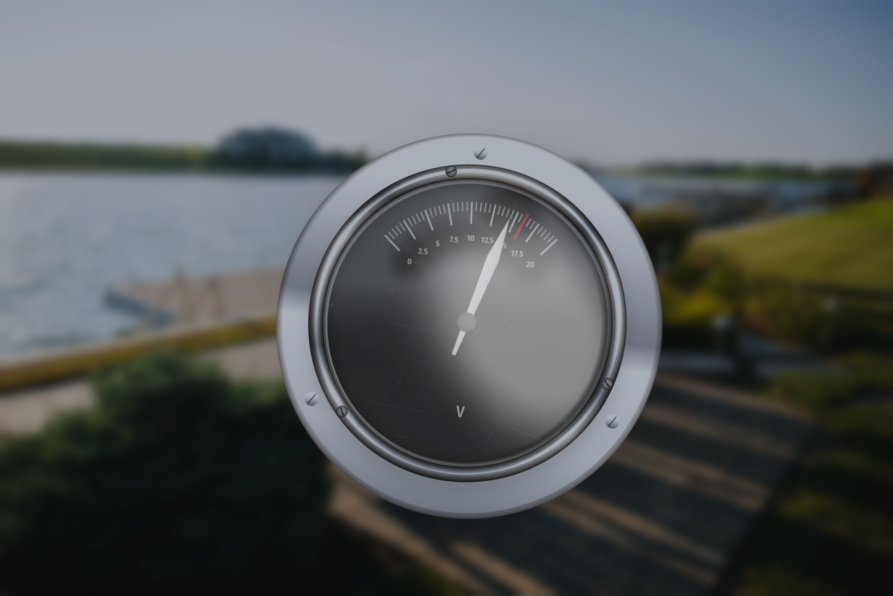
14.5 V
